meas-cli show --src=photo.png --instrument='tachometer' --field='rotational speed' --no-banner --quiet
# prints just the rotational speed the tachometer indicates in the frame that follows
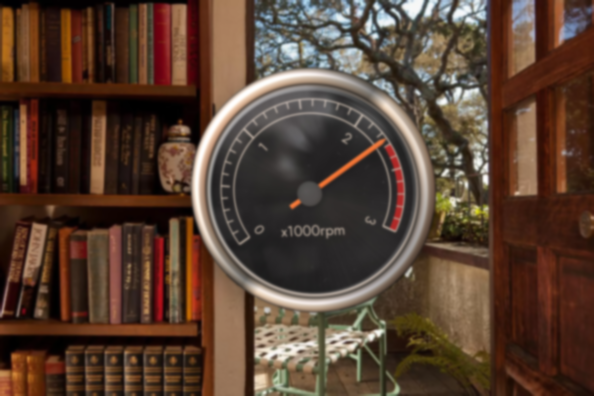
2250 rpm
